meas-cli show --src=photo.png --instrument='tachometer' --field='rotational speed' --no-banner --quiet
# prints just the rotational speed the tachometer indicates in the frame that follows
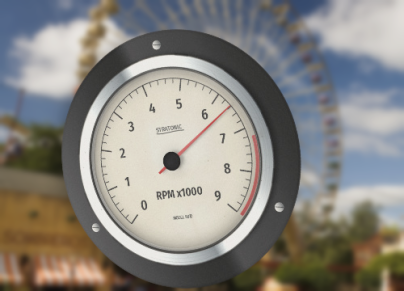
6400 rpm
